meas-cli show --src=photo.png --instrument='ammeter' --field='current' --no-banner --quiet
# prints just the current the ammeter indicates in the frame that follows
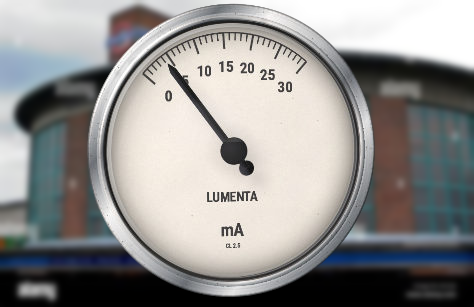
4 mA
